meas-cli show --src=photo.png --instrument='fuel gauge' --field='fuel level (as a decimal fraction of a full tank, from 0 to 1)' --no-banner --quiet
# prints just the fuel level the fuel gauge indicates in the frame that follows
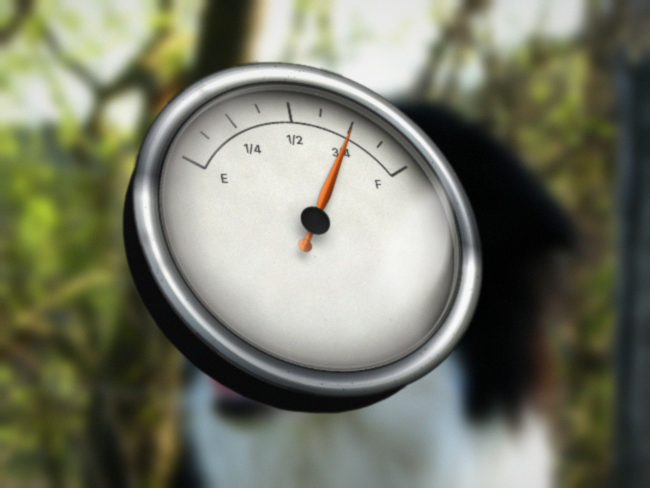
0.75
